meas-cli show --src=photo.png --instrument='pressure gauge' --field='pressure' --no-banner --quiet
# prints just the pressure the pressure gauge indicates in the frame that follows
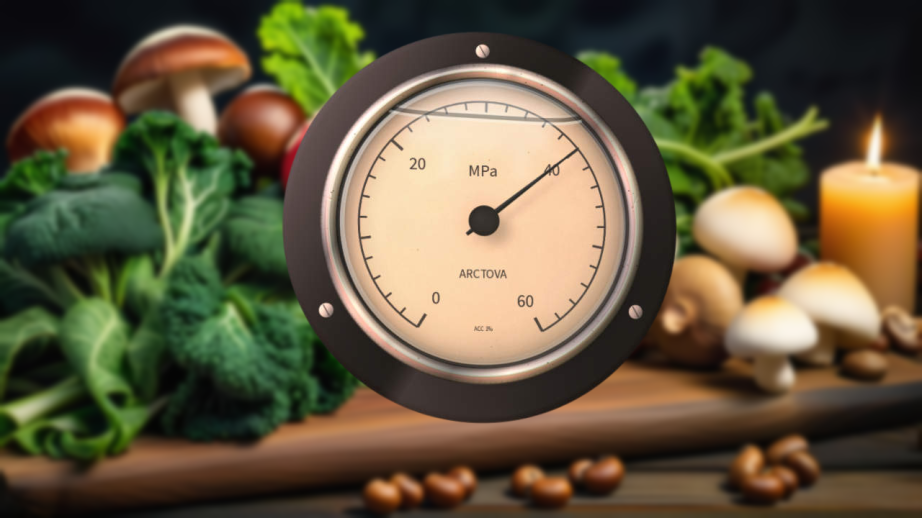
40 MPa
